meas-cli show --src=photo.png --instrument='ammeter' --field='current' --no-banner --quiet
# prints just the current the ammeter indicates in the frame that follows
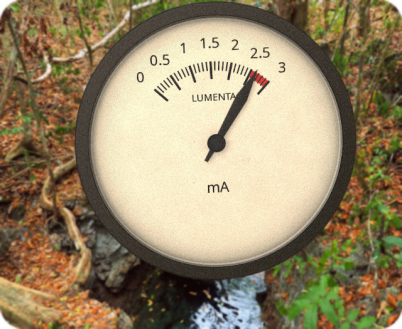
2.6 mA
